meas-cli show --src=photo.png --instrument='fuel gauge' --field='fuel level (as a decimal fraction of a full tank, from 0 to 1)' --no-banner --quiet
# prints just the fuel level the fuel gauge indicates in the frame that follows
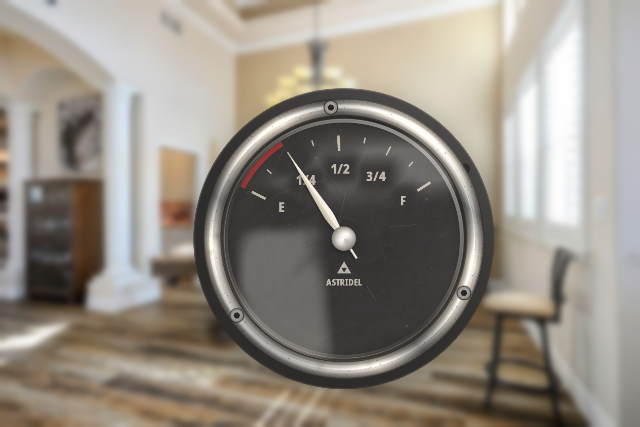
0.25
